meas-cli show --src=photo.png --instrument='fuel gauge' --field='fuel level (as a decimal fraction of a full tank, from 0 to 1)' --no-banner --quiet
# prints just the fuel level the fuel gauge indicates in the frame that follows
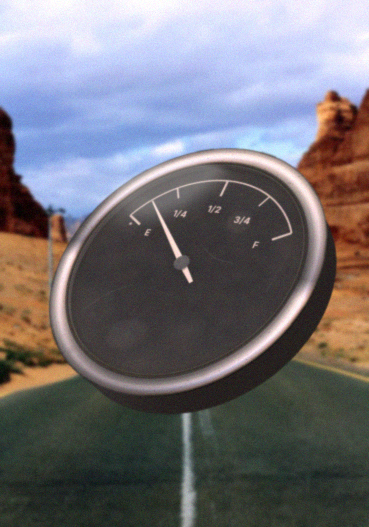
0.125
